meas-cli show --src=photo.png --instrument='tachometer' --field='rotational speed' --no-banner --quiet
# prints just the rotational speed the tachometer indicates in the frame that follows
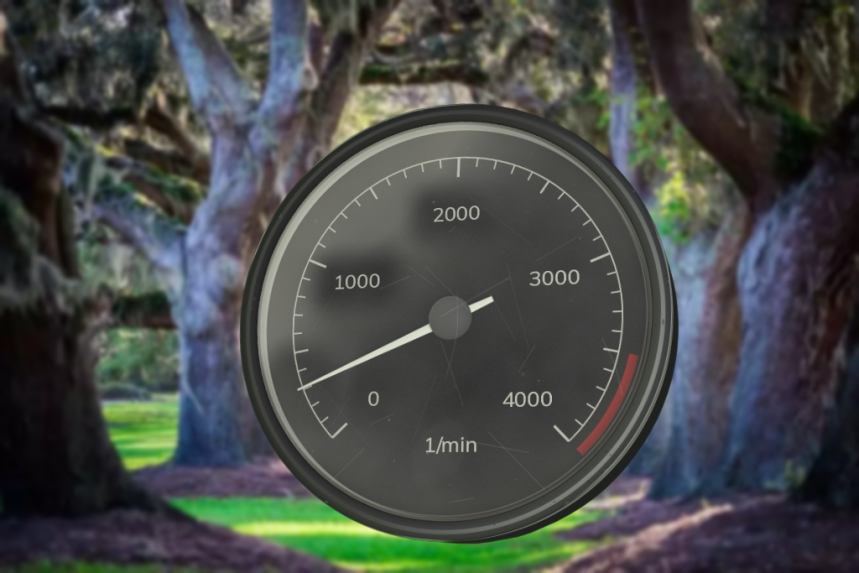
300 rpm
